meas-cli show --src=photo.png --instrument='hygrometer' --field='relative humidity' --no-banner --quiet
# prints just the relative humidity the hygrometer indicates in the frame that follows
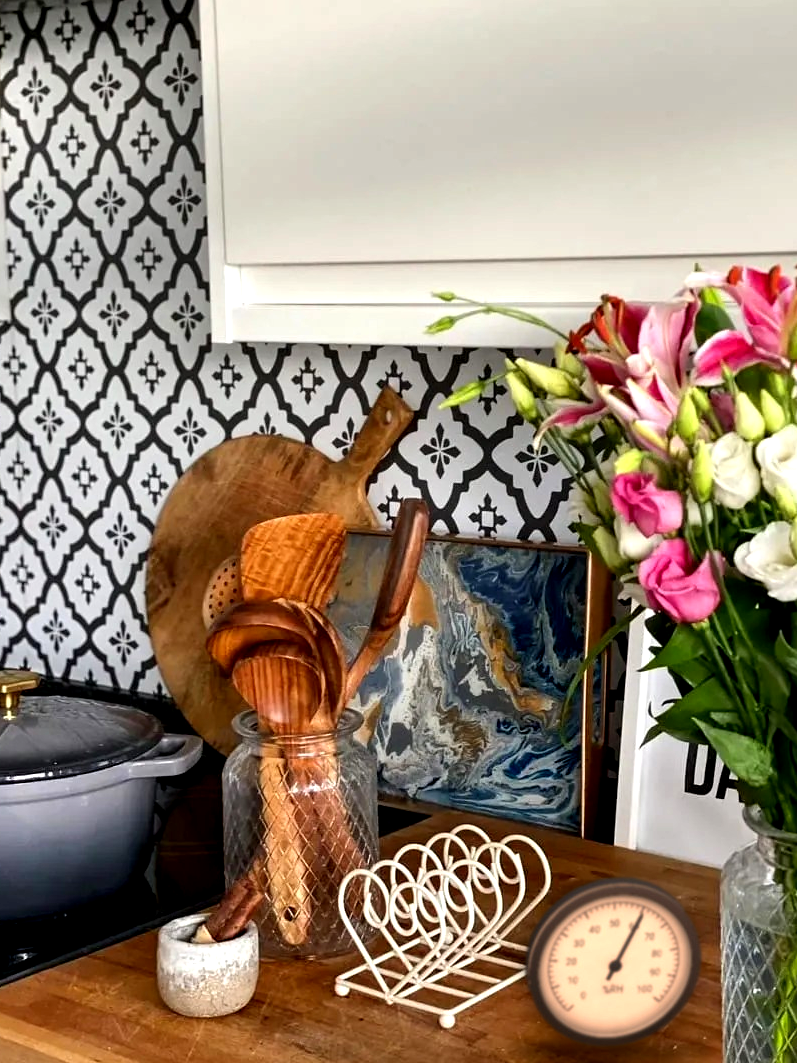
60 %
